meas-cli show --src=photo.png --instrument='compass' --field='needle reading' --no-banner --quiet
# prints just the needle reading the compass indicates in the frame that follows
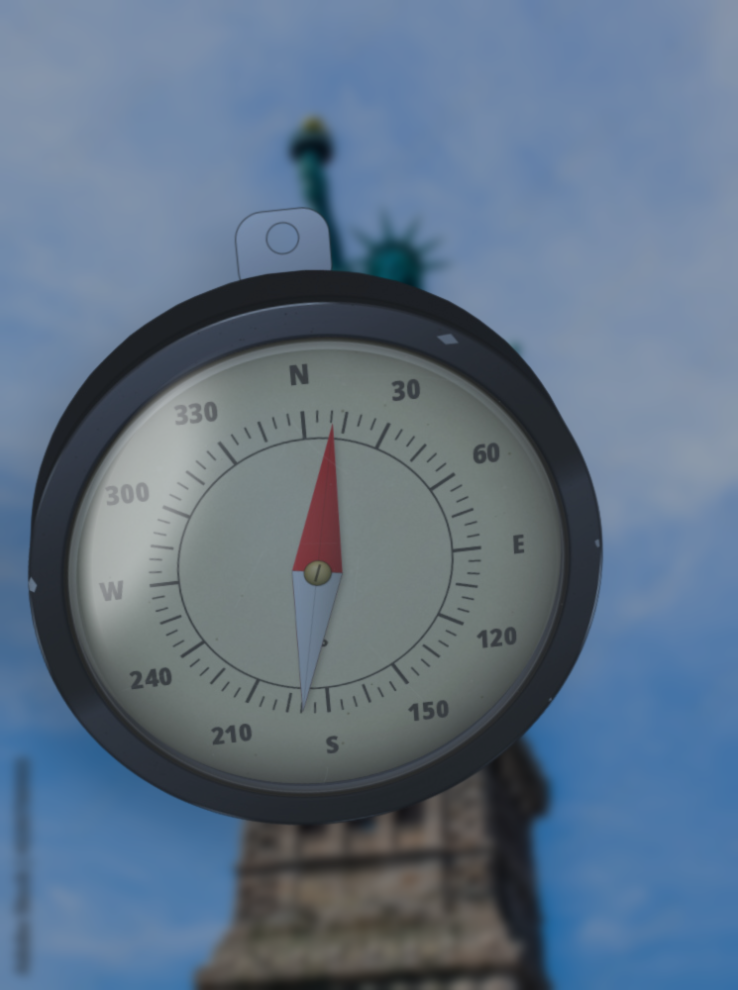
10 °
